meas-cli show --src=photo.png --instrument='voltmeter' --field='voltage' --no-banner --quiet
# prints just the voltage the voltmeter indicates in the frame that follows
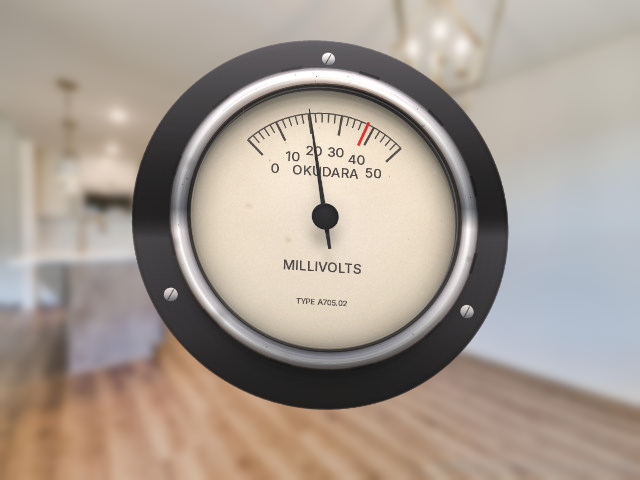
20 mV
